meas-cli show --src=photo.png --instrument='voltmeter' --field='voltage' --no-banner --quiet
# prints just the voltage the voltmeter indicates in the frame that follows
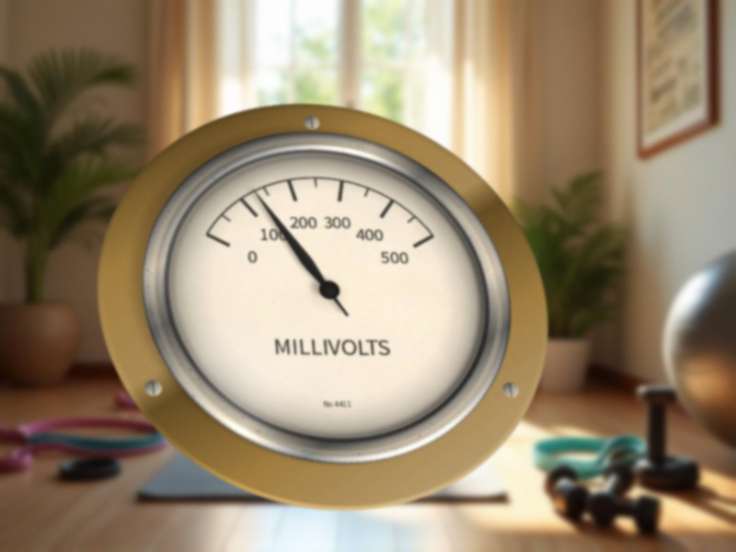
125 mV
